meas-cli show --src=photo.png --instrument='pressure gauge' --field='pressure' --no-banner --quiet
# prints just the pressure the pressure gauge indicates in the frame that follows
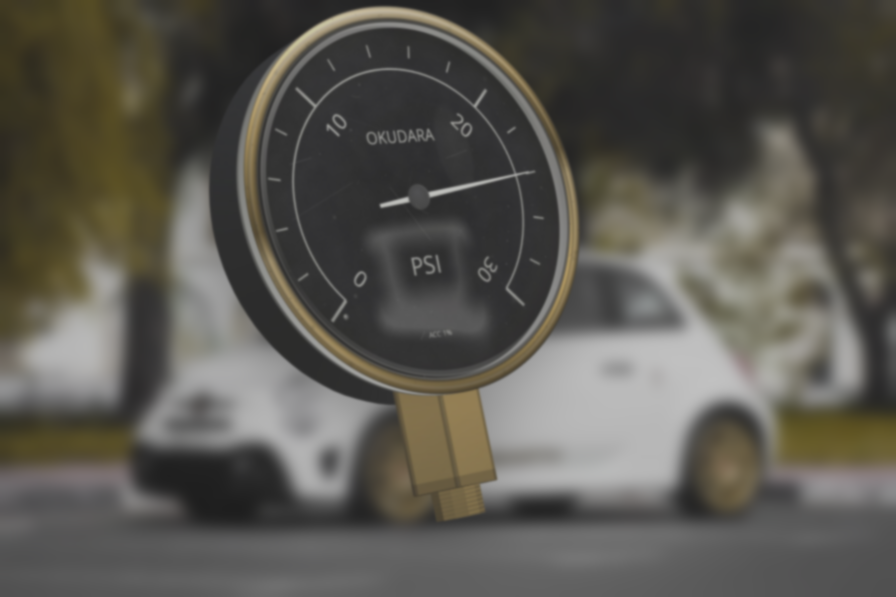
24 psi
